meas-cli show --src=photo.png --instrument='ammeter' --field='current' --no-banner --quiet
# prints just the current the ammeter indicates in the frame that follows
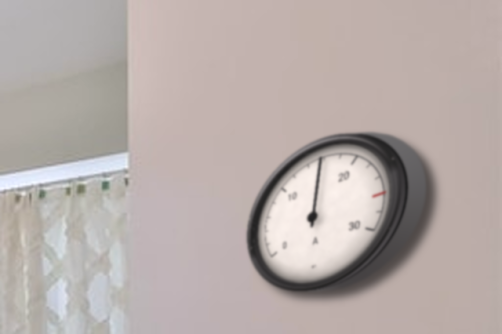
16 A
